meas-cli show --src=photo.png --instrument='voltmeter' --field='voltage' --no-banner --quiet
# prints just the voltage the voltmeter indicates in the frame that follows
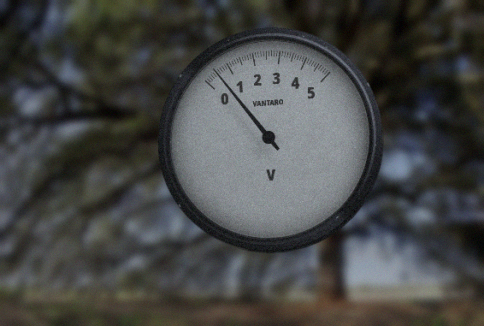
0.5 V
